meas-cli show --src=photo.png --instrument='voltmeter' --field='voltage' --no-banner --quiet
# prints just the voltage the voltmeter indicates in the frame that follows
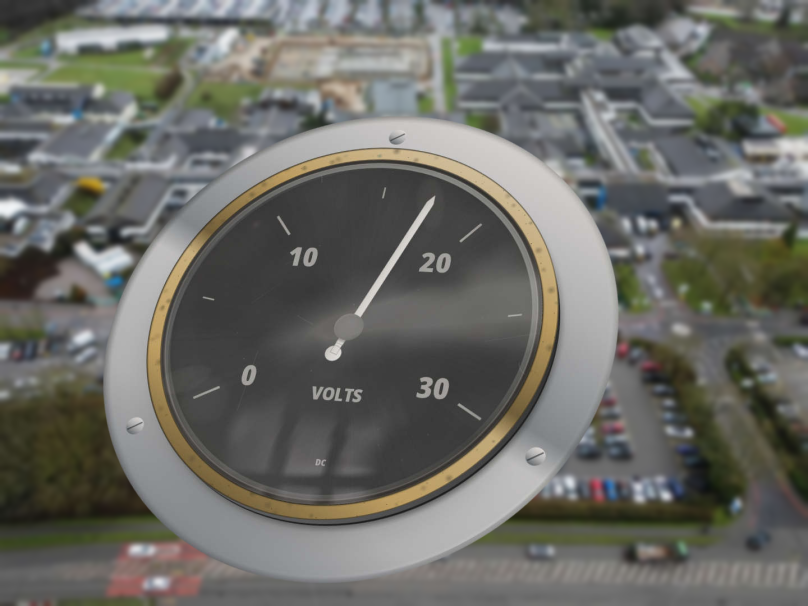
17.5 V
